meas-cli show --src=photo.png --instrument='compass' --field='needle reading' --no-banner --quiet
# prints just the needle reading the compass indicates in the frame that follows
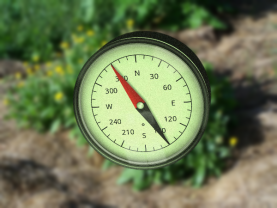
330 °
